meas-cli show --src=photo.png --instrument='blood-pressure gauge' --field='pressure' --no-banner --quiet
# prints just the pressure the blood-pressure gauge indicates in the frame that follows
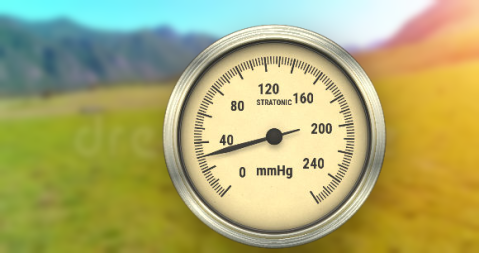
30 mmHg
